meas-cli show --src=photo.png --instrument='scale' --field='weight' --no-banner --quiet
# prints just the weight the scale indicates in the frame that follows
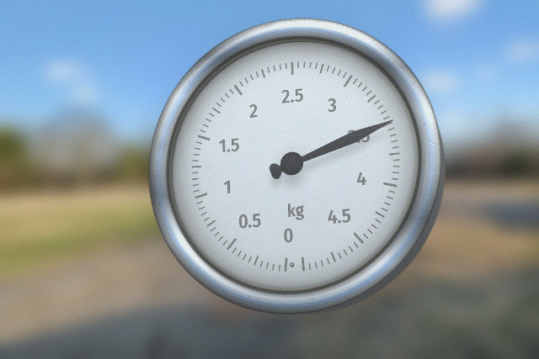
3.5 kg
